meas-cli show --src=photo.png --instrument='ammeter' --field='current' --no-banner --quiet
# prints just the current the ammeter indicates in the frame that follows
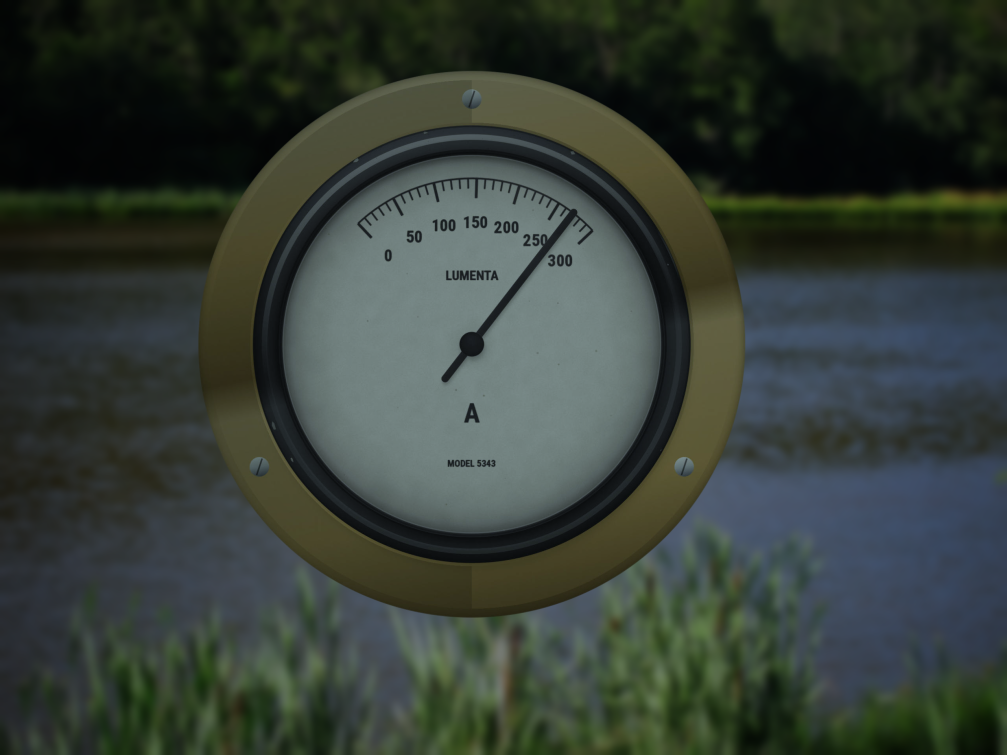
270 A
